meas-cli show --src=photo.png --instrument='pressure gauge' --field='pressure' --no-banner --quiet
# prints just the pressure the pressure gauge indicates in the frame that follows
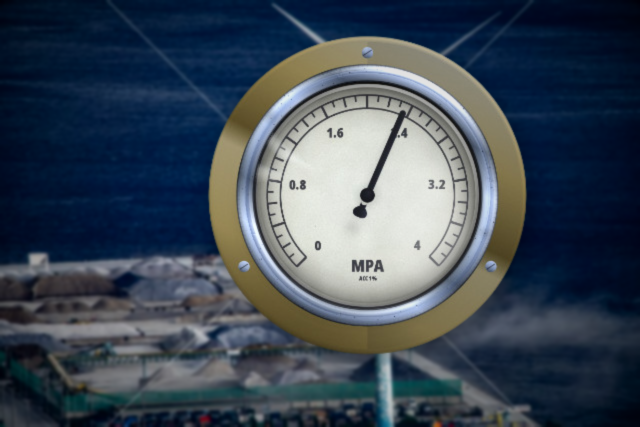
2.35 MPa
